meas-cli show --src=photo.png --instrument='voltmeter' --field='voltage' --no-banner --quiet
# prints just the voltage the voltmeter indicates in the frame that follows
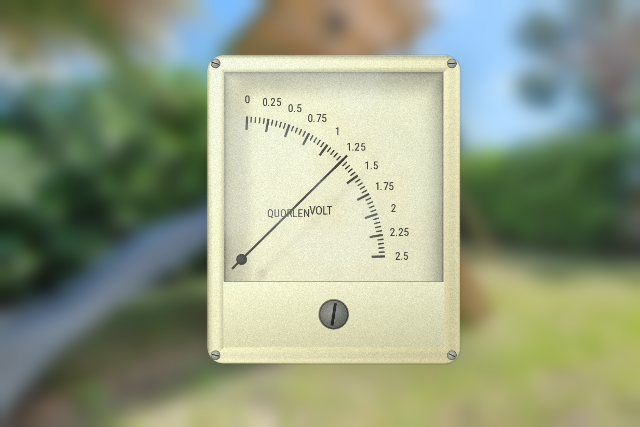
1.25 V
